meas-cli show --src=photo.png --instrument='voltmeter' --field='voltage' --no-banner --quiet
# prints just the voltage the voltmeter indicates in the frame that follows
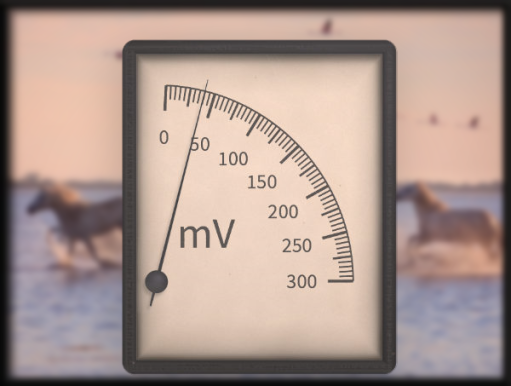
40 mV
